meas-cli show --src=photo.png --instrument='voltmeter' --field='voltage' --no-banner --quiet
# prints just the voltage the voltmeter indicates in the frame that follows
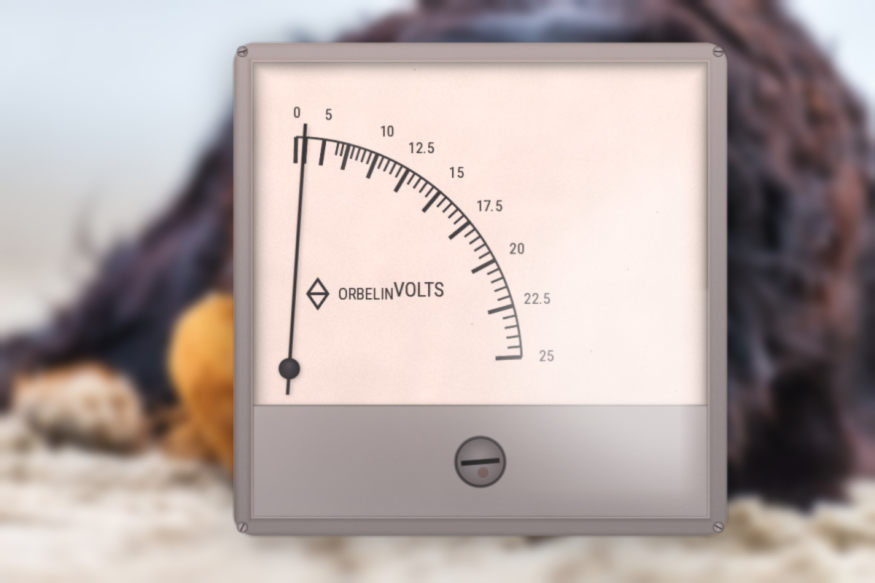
2.5 V
